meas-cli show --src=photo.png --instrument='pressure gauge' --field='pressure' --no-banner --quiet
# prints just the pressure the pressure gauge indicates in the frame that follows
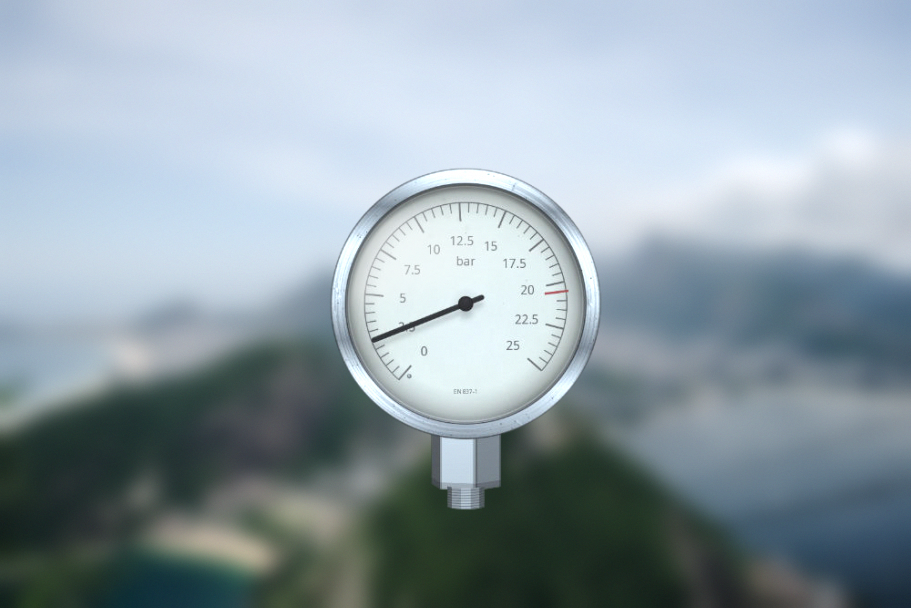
2.5 bar
